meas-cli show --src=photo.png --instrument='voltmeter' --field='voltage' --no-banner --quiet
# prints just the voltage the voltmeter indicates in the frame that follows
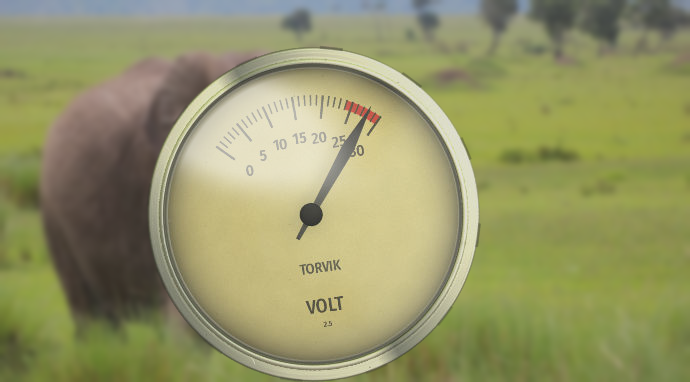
28 V
